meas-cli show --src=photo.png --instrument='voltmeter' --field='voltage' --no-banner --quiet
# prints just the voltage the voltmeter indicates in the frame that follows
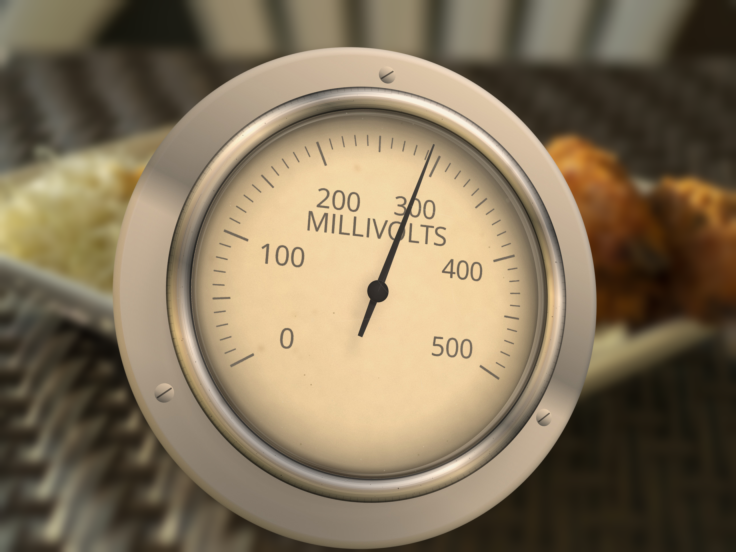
290 mV
